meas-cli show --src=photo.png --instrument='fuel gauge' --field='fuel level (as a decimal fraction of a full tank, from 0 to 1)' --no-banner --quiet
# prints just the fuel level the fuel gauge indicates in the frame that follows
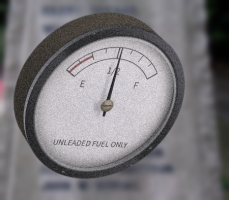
0.5
